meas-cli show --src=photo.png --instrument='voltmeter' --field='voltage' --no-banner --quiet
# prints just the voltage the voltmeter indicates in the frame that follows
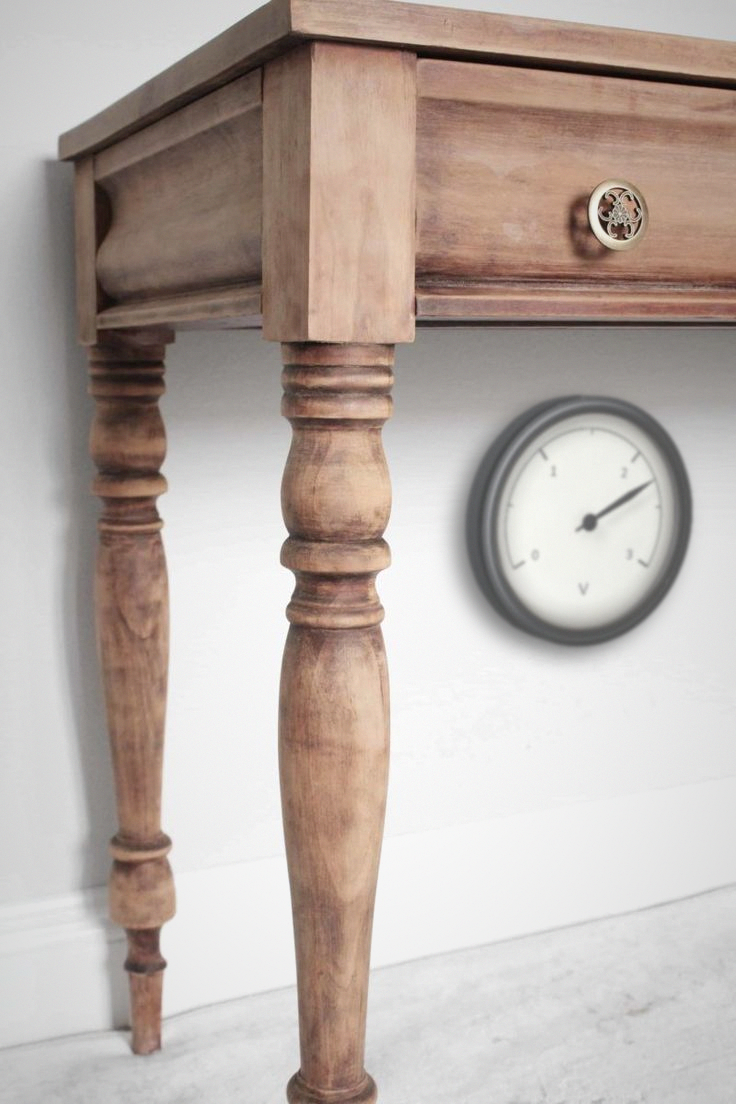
2.25 V
